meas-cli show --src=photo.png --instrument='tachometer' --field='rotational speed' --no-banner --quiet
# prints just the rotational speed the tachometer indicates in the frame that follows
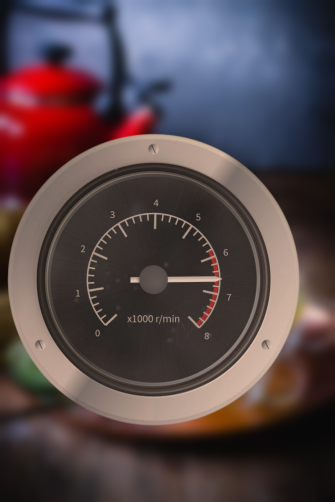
6600 rpm
